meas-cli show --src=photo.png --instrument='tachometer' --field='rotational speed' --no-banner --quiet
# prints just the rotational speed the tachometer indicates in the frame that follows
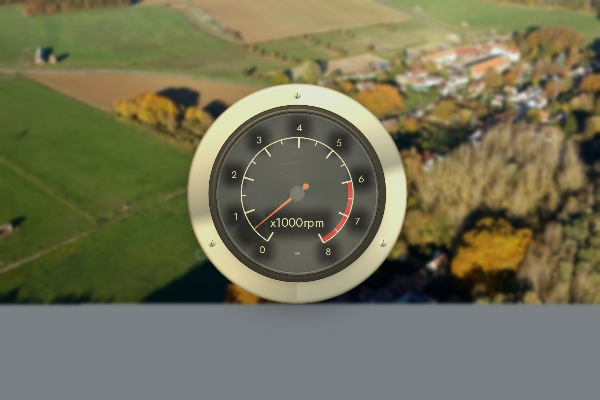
500 rpm
